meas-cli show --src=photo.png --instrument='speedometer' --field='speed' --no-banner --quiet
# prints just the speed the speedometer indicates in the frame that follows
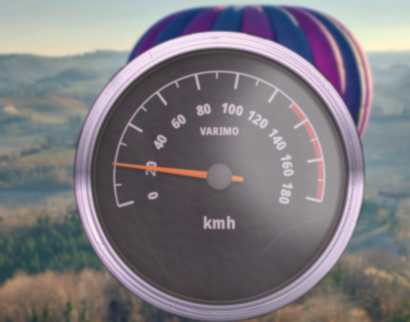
20 km/h
